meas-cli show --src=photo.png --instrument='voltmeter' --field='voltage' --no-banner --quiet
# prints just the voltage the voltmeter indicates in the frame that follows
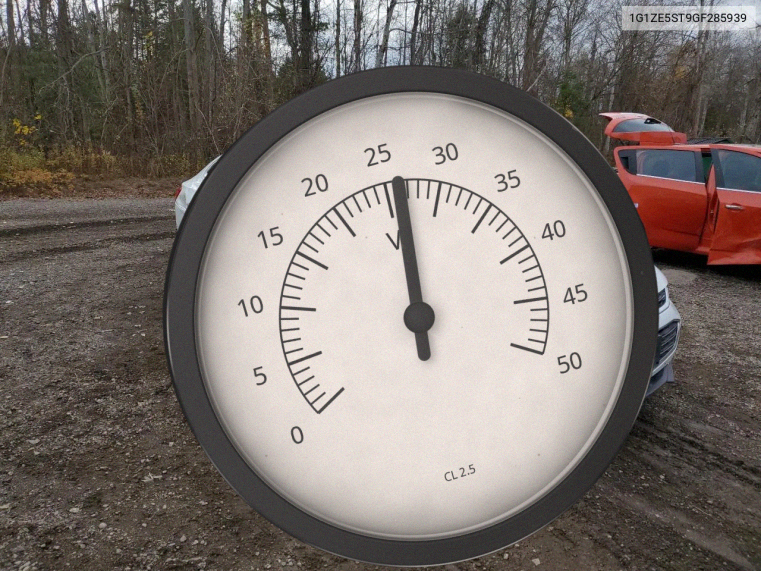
26 V
